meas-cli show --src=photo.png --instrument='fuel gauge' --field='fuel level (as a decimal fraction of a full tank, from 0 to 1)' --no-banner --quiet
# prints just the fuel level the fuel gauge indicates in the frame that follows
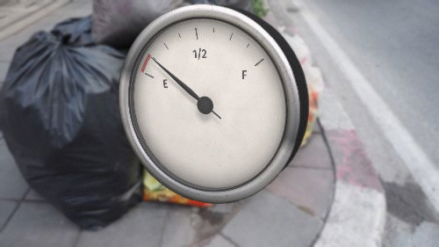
0.125
